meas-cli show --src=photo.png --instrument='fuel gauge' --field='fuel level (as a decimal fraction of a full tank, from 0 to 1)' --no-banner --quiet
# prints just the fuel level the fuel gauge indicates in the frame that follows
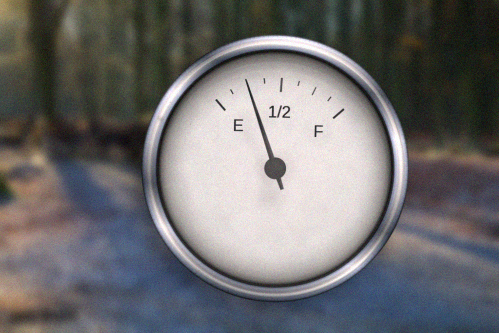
0.25
